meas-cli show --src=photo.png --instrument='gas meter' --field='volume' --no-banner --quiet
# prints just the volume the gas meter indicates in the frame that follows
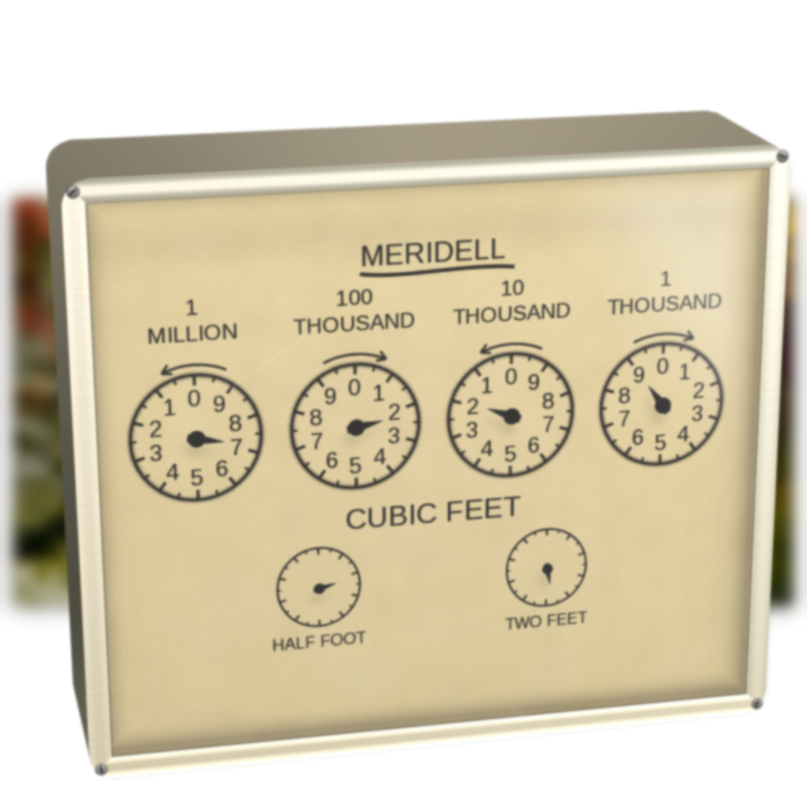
721900 ft³
